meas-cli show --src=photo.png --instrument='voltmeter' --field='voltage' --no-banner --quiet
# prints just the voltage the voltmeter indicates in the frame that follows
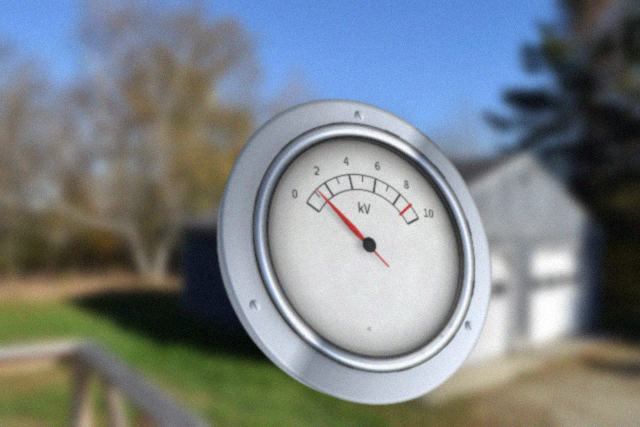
1 kV
